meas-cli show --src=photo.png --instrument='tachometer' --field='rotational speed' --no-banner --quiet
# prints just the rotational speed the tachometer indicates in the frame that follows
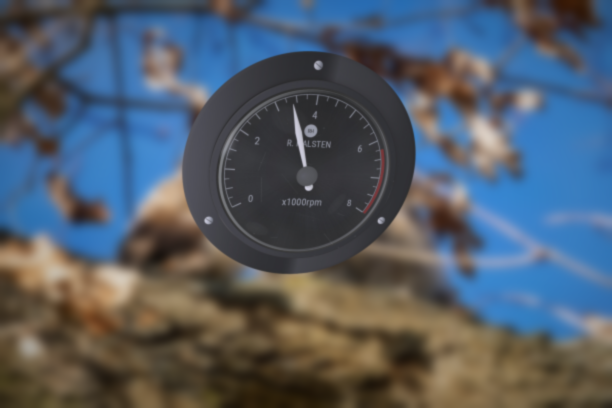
3375 rpm
